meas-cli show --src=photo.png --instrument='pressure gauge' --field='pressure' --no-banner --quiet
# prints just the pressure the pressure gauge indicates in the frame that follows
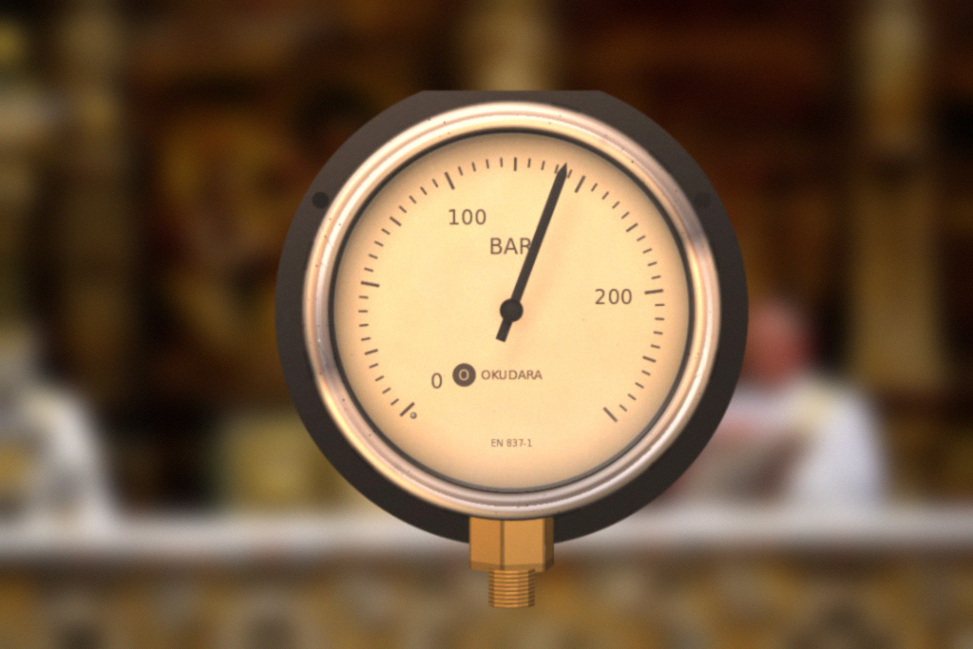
142.5 bar
